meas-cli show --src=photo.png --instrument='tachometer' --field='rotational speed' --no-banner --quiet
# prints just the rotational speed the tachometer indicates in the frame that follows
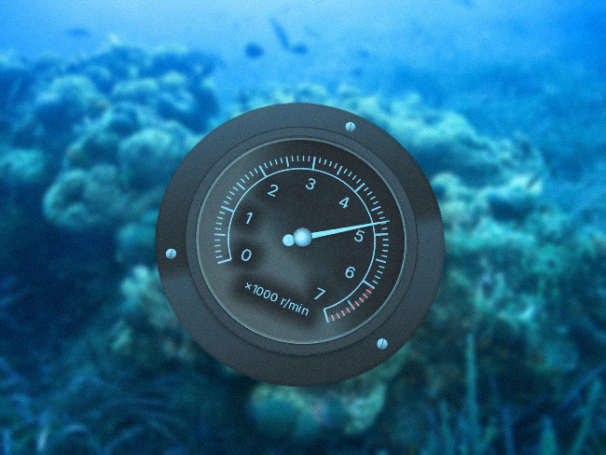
4800 rpm
